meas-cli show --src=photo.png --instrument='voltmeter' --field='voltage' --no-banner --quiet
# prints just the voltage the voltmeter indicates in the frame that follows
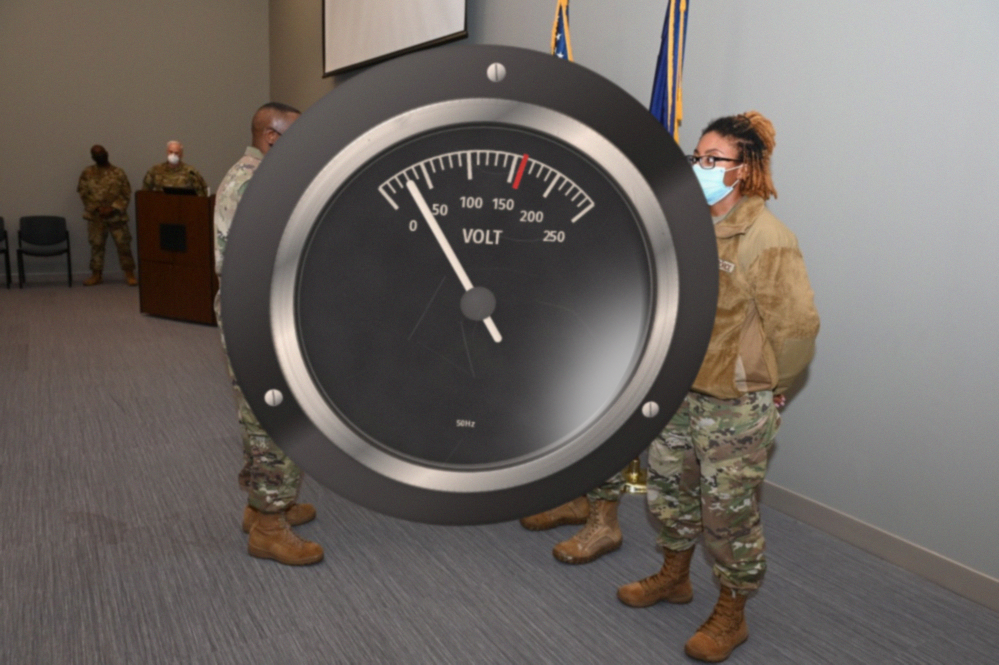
30 V
